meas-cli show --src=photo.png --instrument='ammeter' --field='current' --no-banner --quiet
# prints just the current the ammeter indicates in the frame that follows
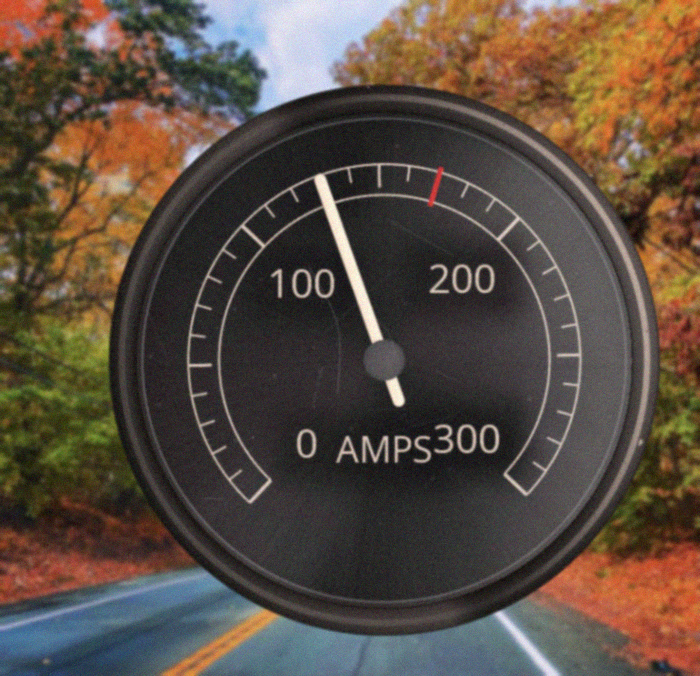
130 A
